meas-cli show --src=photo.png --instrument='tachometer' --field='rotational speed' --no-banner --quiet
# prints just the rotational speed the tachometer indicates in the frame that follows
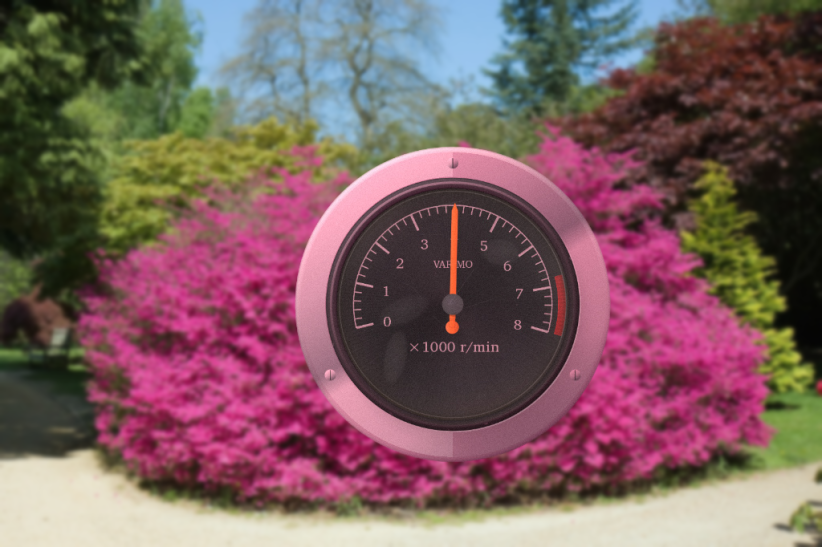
4000 rpm
